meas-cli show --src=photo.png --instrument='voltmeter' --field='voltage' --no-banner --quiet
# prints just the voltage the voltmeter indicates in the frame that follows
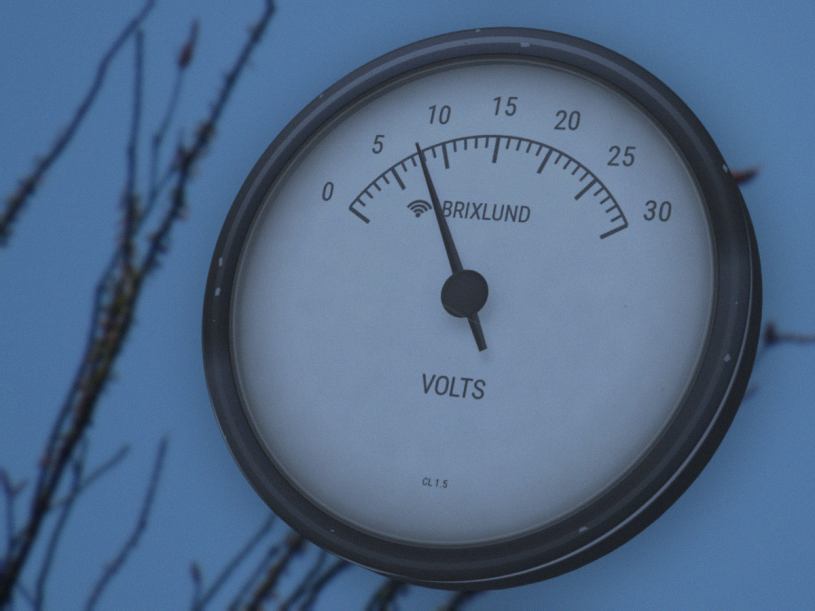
8 V
